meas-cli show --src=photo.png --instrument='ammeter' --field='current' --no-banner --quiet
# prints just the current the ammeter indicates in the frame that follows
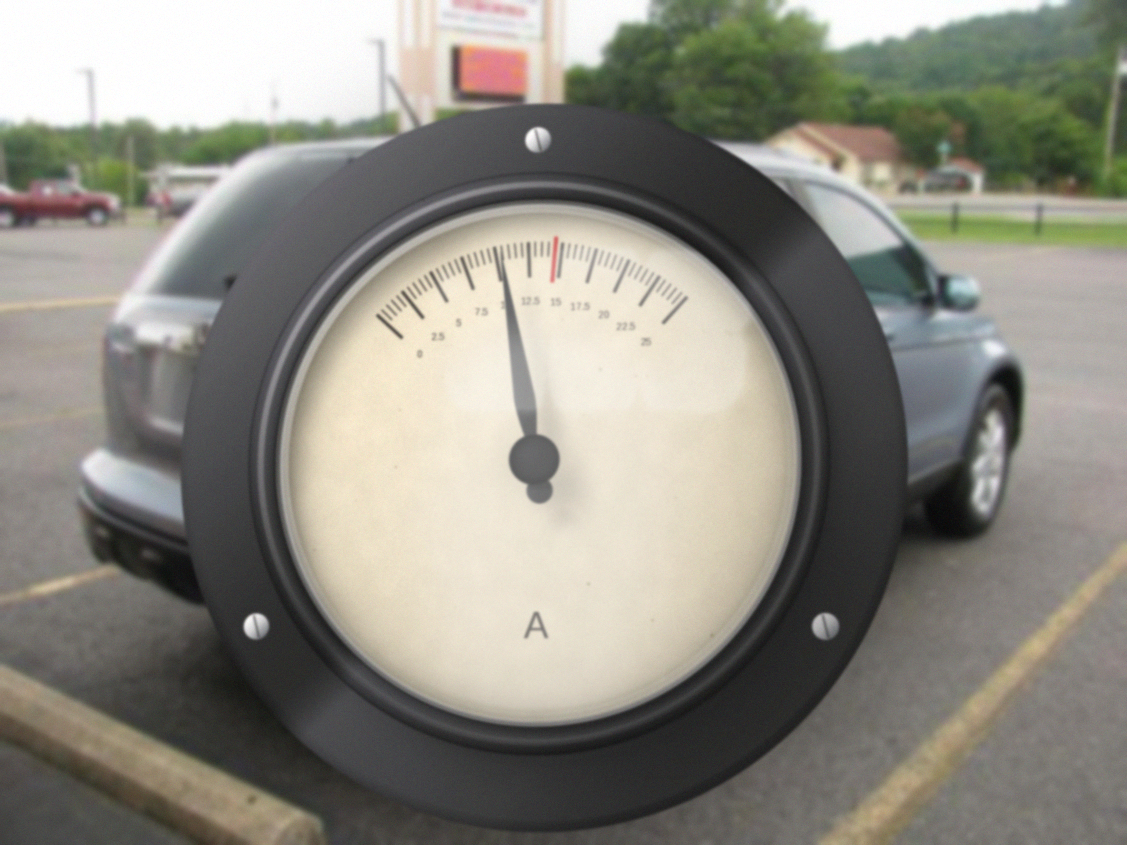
10.5 A
